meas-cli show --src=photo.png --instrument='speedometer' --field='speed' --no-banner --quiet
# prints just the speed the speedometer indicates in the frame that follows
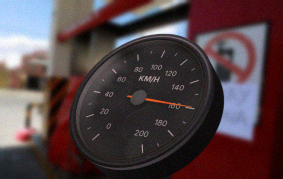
160 km/h
